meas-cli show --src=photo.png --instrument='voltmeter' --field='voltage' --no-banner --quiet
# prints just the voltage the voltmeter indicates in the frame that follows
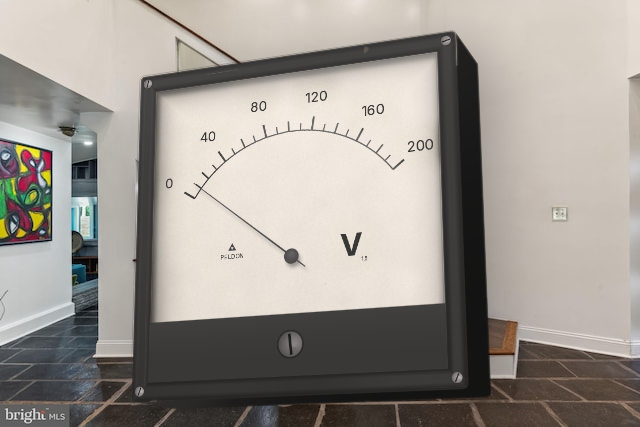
10 V
